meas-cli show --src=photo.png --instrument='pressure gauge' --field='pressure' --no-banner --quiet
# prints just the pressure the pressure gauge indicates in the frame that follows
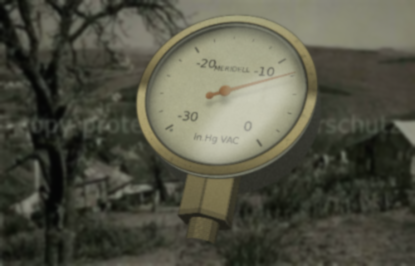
-8 inHg
